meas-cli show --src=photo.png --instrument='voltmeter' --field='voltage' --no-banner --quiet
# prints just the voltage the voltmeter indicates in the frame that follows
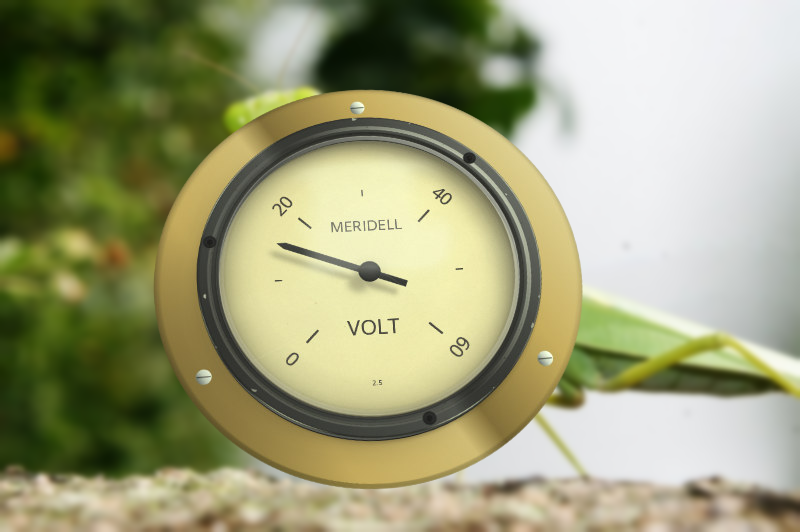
15 V
